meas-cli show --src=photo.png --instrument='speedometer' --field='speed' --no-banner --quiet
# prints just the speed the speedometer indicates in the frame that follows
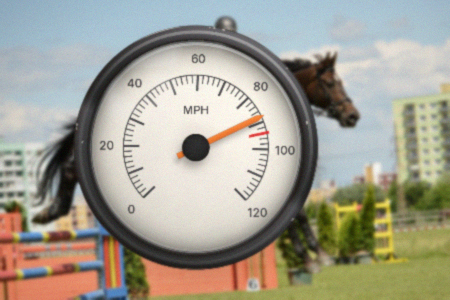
88 mph
